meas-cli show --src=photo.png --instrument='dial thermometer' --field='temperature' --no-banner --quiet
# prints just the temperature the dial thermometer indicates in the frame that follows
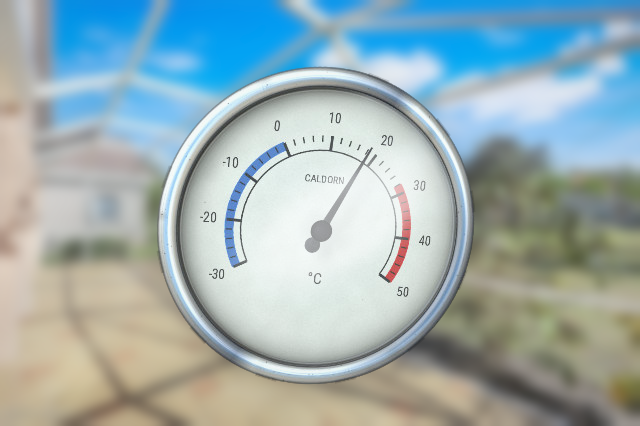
18 °C
